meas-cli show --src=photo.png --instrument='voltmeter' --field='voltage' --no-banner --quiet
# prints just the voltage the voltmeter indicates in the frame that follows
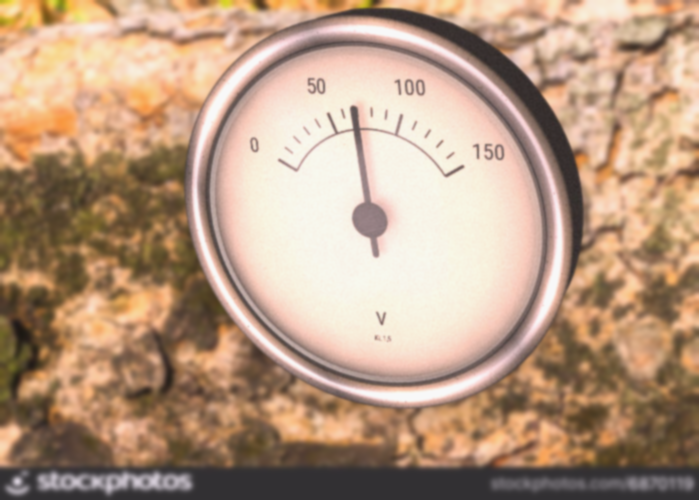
70 V
